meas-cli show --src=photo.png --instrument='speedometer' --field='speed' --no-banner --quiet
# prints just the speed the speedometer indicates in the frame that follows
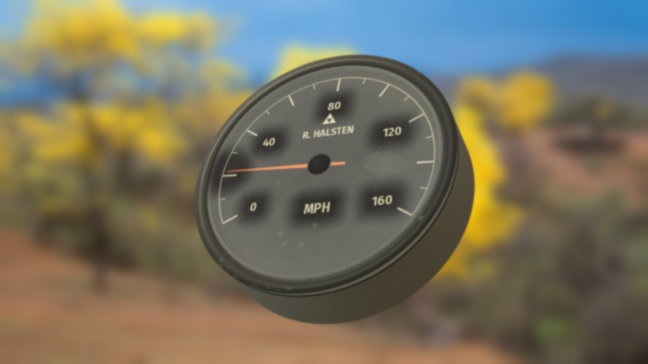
20 mph
